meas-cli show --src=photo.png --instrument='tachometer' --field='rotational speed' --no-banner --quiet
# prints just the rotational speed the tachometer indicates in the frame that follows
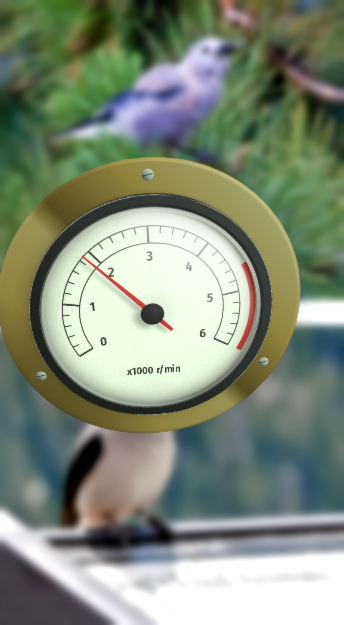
1900 rpm
